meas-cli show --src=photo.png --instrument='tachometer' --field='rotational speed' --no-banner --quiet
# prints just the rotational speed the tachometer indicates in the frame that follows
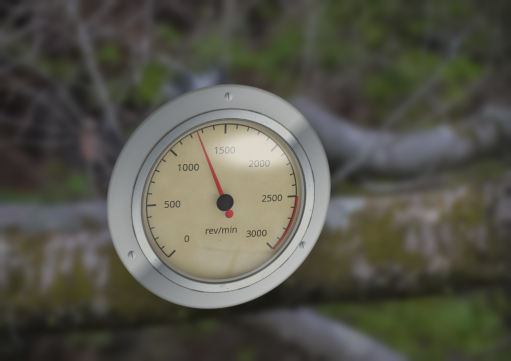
1250 rpm
